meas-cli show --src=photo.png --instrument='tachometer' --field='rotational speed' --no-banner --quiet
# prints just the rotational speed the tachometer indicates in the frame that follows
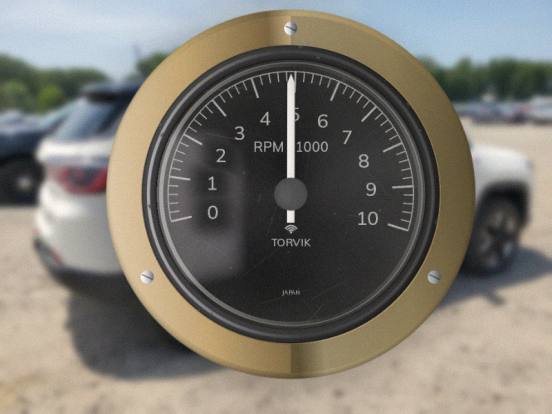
4900 rpm
